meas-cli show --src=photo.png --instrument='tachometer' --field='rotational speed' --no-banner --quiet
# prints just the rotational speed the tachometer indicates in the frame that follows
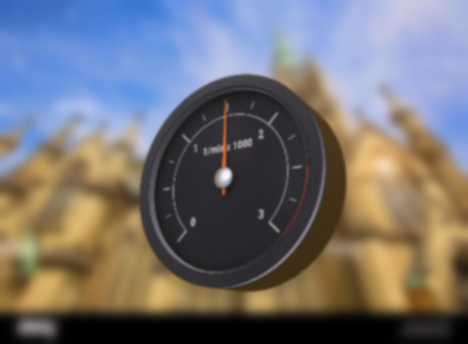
1500 rpm
